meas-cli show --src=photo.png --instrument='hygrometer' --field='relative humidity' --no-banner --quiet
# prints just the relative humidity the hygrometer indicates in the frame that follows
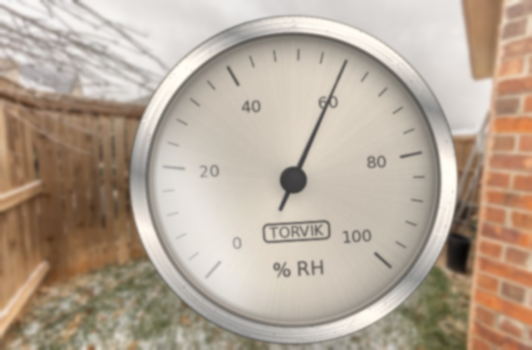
60 %
